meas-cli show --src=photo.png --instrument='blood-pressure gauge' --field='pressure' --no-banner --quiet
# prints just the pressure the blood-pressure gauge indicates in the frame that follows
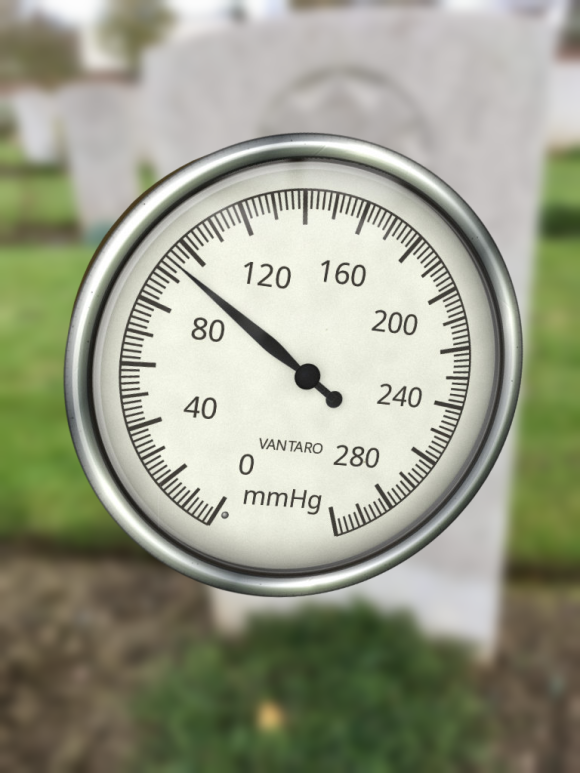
94 mmHg
